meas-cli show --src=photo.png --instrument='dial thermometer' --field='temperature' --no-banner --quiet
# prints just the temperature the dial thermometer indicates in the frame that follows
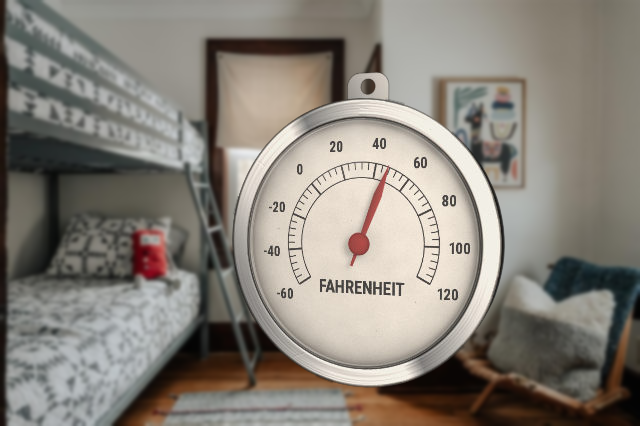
48 °F
